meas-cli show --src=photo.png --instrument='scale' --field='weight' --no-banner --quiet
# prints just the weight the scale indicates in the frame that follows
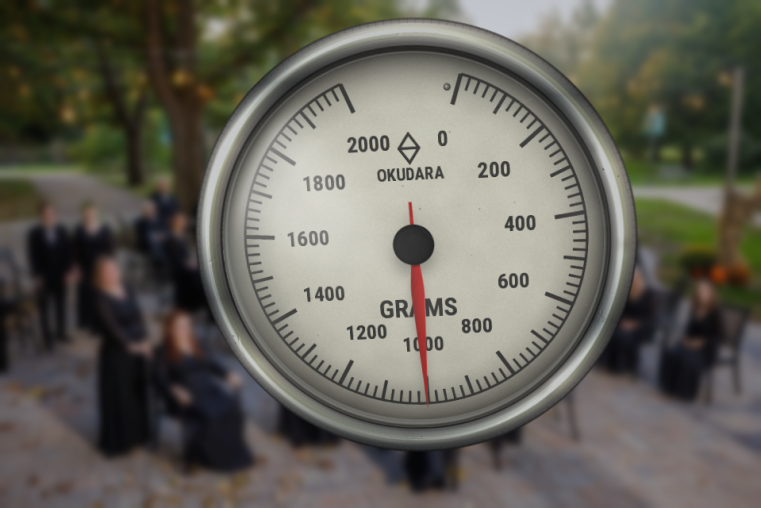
1000 g
